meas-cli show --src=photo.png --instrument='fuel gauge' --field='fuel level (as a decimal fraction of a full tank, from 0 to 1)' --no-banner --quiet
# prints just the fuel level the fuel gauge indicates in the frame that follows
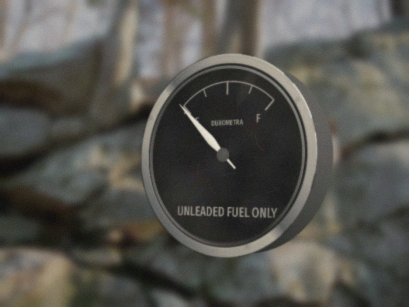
0
